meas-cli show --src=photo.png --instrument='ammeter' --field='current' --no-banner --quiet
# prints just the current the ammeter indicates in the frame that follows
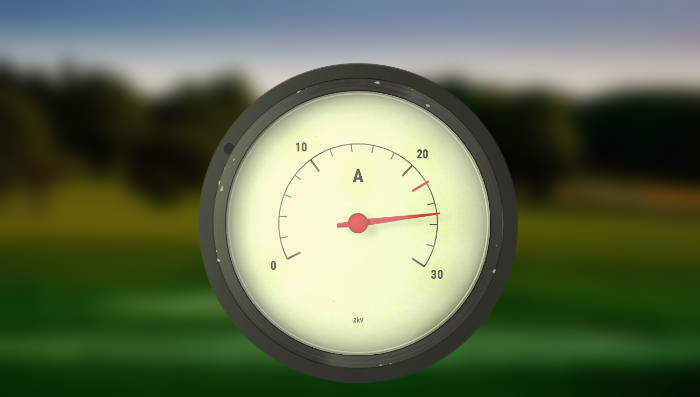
25 A
